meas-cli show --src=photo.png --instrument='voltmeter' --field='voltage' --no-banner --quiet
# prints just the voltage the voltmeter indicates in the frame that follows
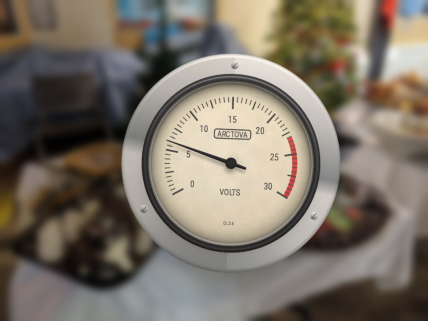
6 V
